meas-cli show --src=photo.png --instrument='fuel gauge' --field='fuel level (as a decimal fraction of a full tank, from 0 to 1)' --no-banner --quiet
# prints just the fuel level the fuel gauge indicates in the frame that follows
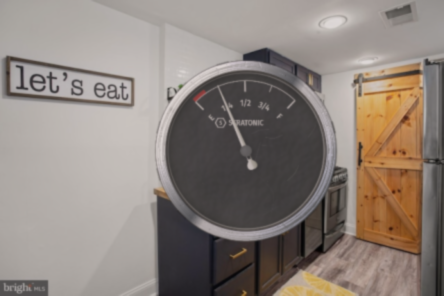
0.25
